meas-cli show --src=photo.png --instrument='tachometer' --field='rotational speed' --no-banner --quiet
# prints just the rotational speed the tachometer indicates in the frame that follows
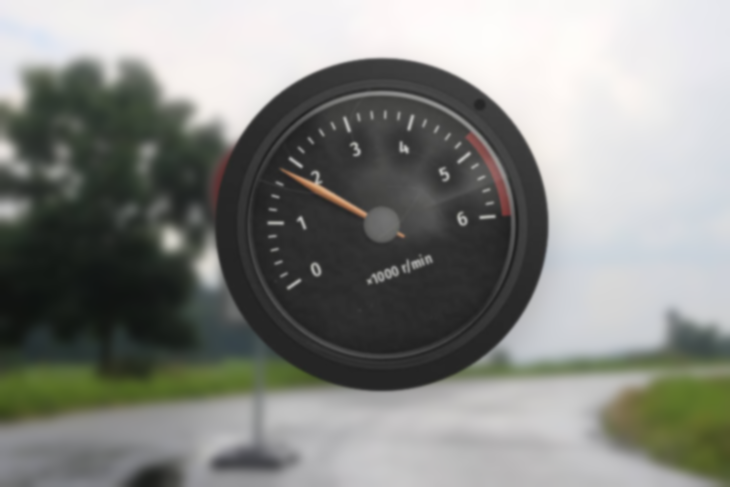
1800 rpm
